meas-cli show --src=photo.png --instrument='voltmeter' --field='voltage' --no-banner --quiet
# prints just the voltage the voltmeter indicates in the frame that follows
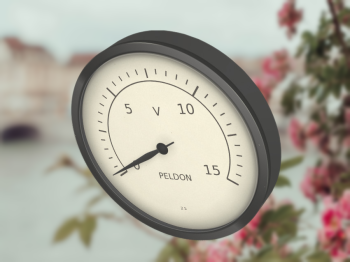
0.25 V
